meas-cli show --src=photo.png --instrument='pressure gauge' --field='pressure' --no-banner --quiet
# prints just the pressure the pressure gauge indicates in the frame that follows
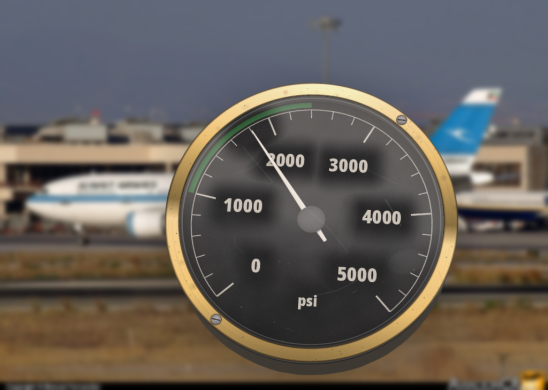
1800 psi
